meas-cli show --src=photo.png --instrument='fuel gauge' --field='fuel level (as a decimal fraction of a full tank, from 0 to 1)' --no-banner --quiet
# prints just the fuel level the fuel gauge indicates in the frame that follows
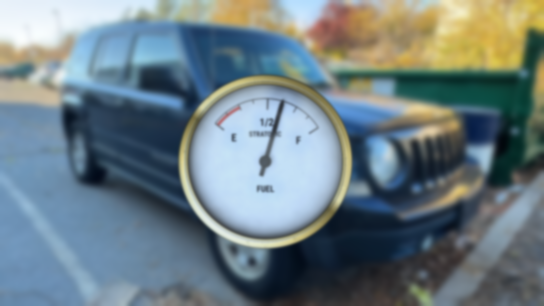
0.625
